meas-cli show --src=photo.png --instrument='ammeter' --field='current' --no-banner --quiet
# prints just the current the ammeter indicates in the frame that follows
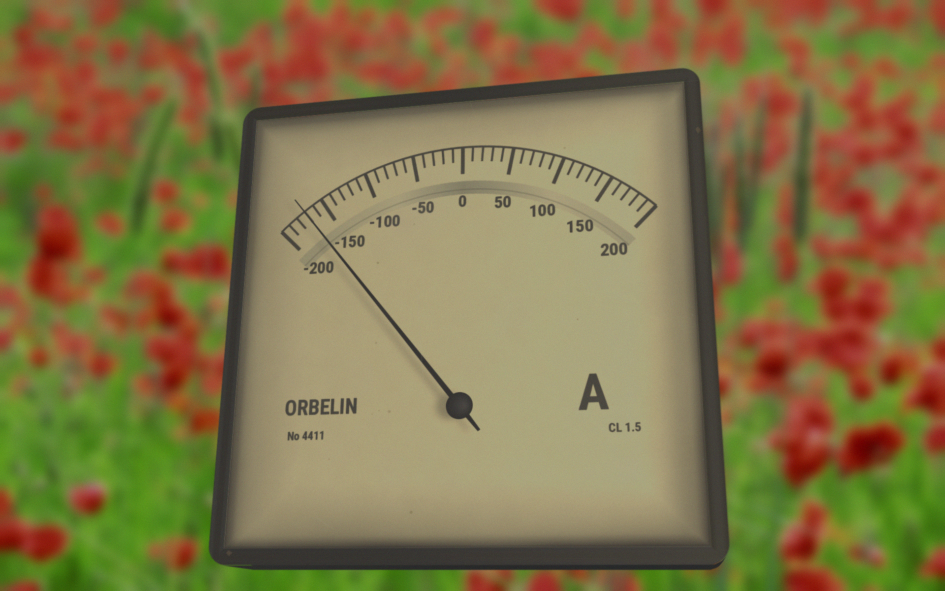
-170 A
